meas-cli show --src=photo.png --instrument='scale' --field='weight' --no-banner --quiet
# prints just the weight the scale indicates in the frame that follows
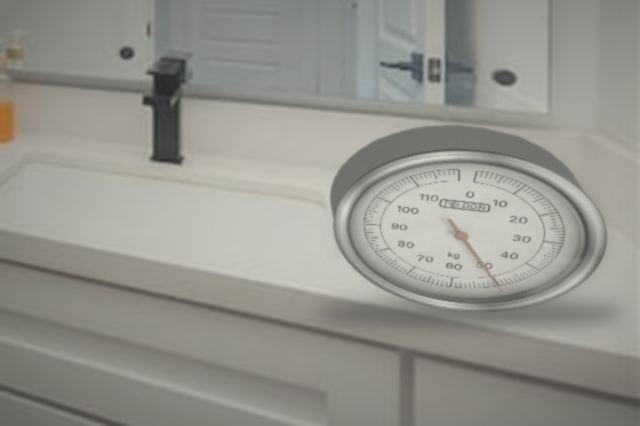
50 kg
